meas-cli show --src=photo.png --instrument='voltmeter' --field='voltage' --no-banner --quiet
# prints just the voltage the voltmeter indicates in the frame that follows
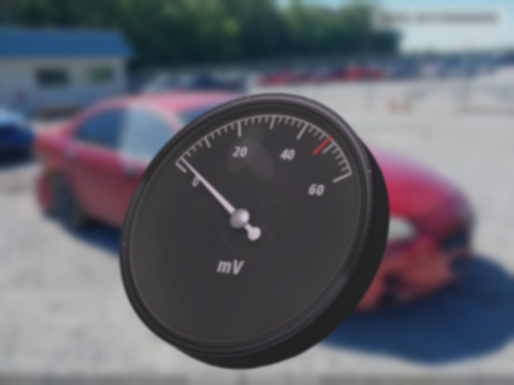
2 mV
